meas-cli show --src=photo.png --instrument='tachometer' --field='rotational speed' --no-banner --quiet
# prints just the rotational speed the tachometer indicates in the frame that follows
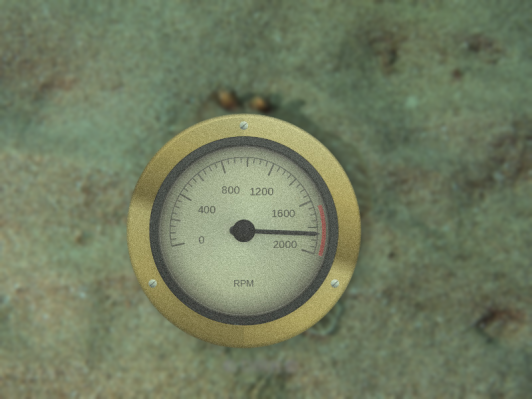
1850 rpm
